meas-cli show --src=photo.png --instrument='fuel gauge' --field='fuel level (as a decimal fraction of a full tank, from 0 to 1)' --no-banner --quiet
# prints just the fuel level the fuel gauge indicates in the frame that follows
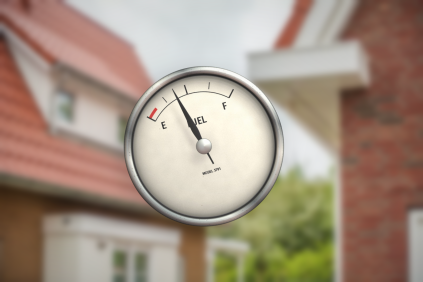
0.375
